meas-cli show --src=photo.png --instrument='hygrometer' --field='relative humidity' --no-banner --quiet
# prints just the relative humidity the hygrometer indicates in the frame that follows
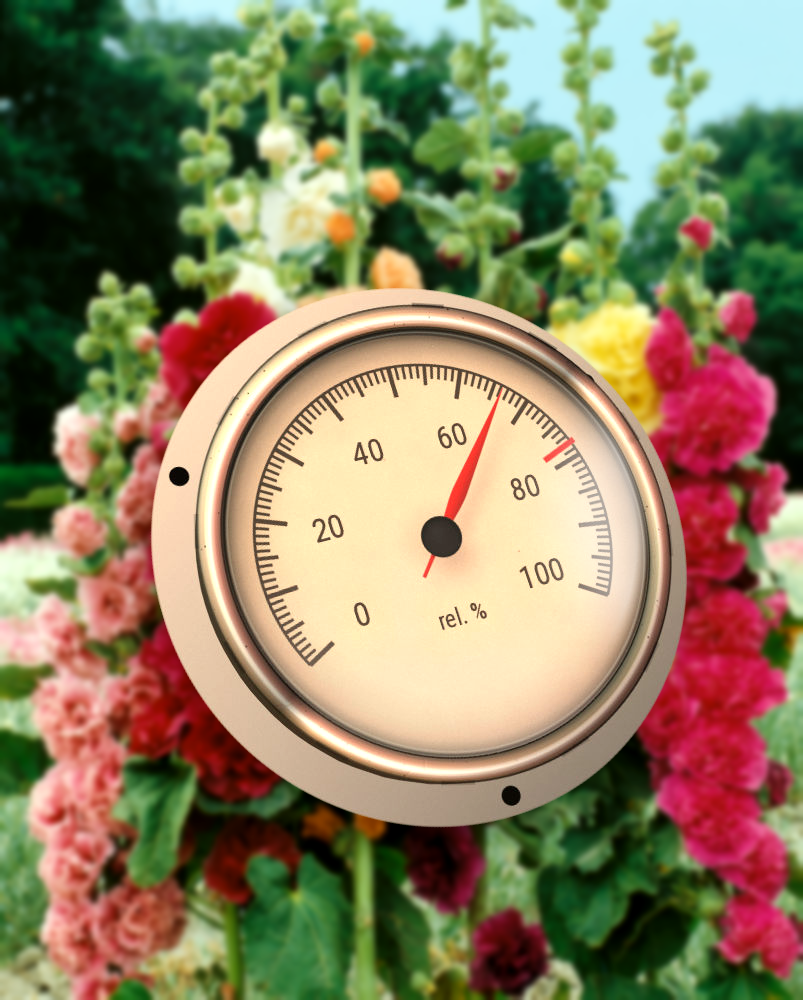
66 %
